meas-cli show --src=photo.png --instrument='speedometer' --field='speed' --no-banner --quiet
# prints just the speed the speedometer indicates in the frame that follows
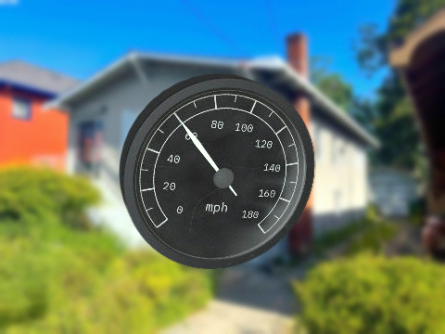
60 mph
